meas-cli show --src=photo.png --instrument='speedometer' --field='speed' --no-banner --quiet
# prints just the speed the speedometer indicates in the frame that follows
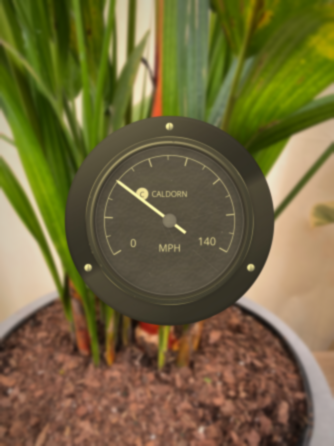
40 mph
